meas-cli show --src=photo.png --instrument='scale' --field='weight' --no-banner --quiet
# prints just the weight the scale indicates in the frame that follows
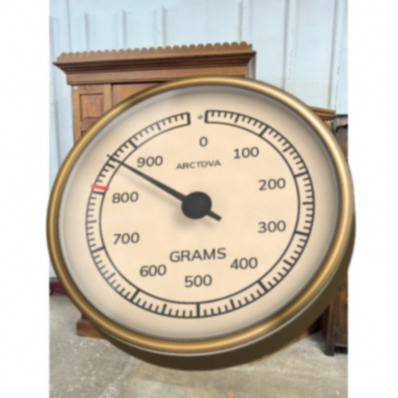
860 g
